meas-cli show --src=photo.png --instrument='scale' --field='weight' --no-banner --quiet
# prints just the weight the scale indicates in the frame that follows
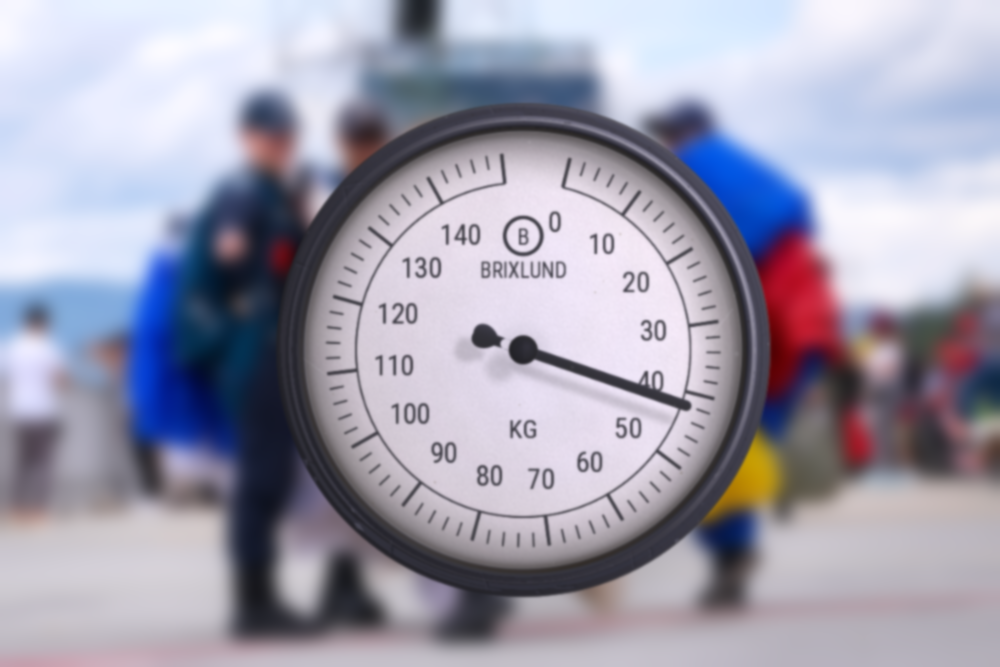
42 kg
